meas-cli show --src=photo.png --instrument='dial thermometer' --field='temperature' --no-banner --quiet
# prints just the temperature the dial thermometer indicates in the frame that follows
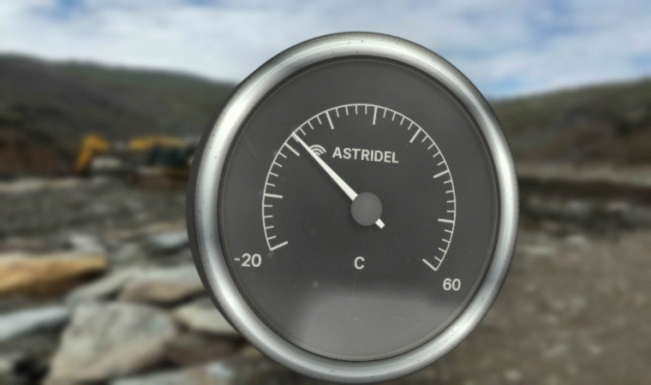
2 °C
